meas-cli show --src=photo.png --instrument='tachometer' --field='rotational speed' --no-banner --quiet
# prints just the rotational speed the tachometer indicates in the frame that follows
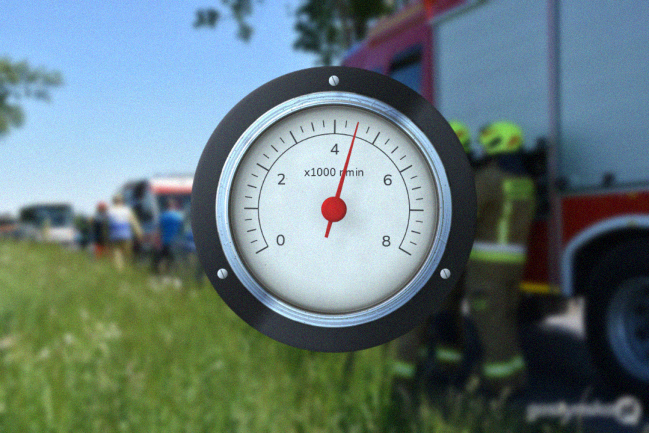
4500 rpm
